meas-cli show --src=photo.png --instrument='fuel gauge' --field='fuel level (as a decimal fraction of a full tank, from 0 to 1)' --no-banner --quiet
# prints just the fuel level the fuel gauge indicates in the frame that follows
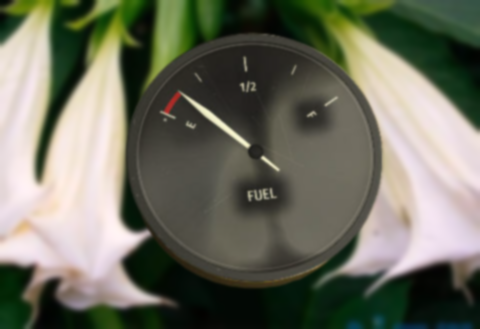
0.125
